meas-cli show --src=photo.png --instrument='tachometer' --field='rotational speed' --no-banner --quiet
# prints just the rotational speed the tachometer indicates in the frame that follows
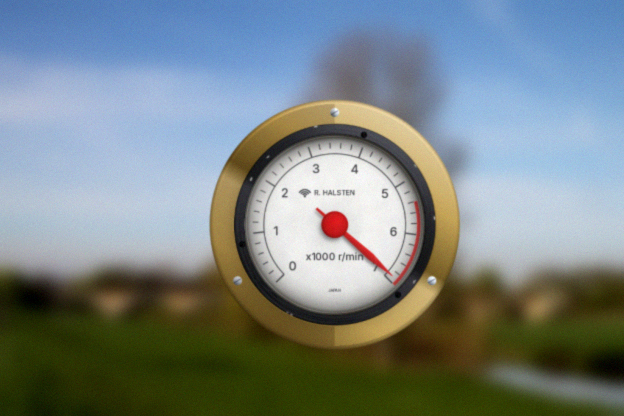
6900 rpm
